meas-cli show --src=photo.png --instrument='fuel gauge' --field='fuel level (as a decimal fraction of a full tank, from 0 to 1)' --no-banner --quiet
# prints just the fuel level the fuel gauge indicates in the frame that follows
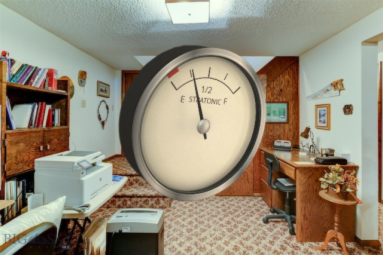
0.25
